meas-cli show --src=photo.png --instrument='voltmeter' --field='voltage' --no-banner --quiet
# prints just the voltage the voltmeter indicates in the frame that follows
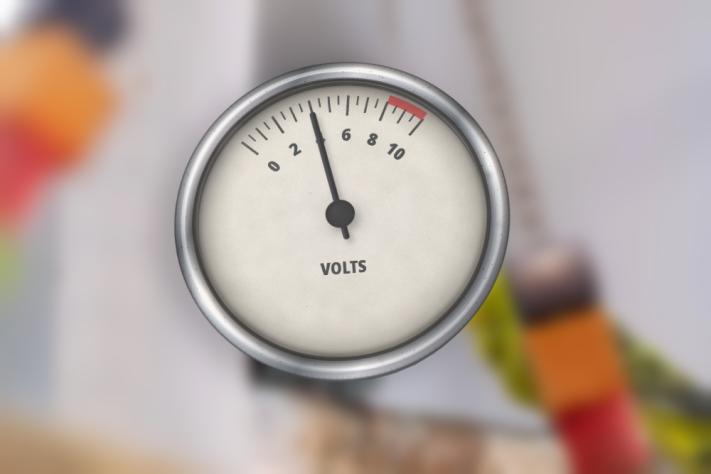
4 V
